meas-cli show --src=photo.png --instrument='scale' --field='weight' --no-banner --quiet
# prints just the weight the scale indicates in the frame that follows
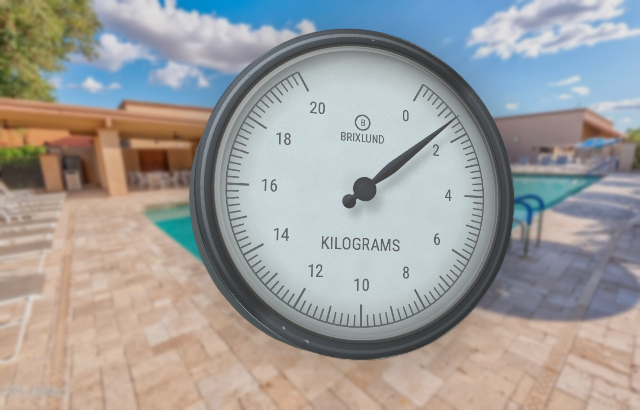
1.4 kg
